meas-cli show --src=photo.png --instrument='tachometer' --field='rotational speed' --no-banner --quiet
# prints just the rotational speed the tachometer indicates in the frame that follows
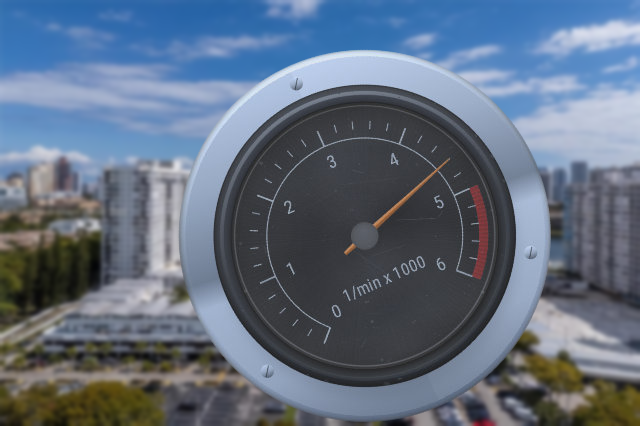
4600 rpm
